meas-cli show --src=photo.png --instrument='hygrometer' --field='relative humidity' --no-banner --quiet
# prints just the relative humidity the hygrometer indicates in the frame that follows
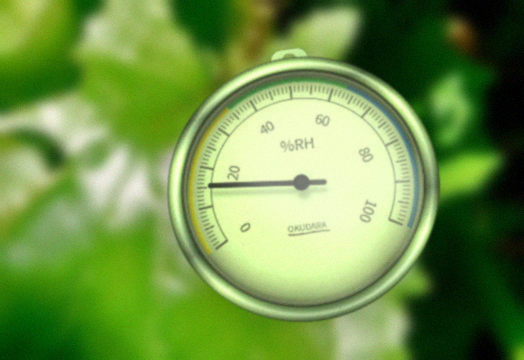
15 %
